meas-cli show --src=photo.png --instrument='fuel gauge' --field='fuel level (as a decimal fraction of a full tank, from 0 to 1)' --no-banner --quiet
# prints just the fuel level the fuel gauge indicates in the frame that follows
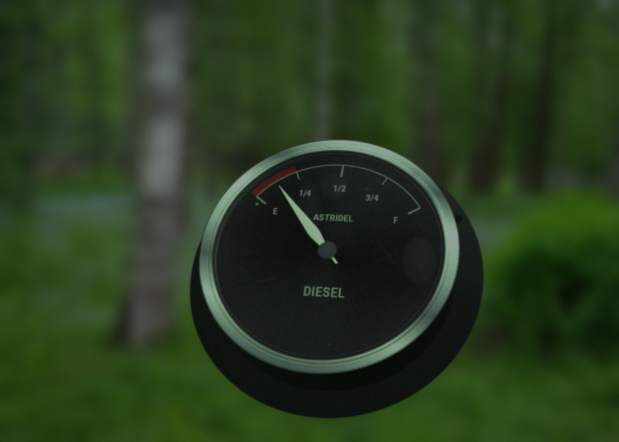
0.125
